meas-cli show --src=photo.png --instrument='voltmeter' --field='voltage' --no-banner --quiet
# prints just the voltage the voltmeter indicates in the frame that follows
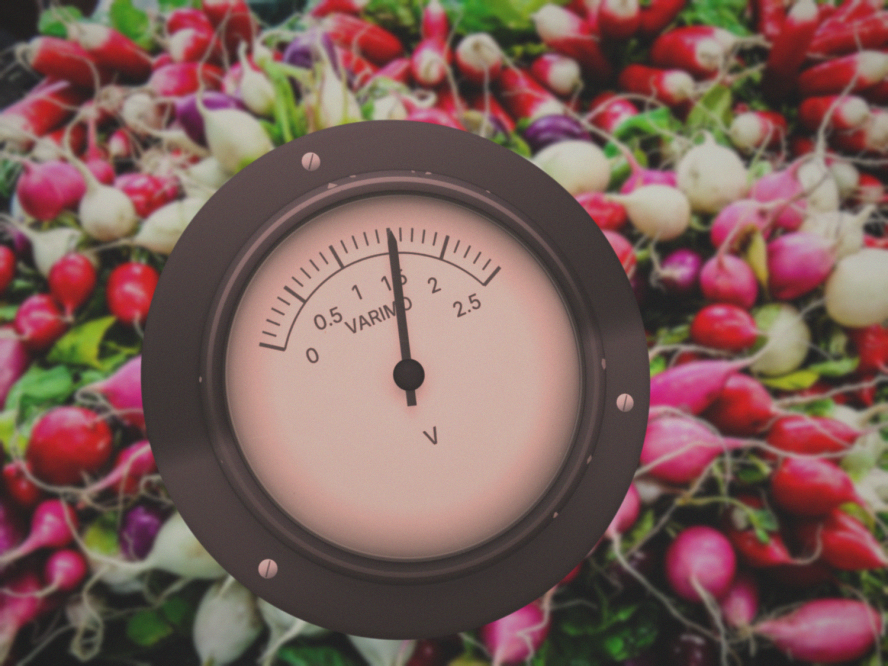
1.5 V
